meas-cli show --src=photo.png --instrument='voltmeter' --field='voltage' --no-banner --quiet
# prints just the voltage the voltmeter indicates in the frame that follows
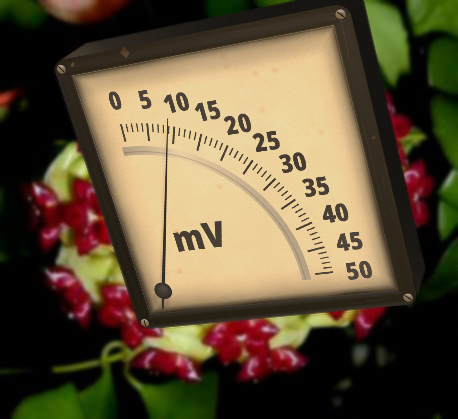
9 mV
